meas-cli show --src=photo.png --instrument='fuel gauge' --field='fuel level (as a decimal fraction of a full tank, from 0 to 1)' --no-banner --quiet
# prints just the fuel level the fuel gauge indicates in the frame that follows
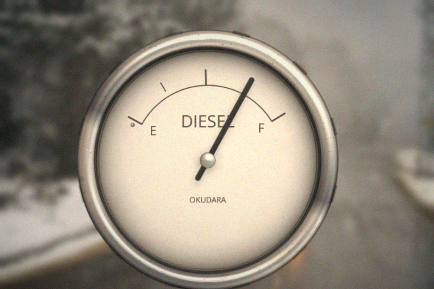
0.75
